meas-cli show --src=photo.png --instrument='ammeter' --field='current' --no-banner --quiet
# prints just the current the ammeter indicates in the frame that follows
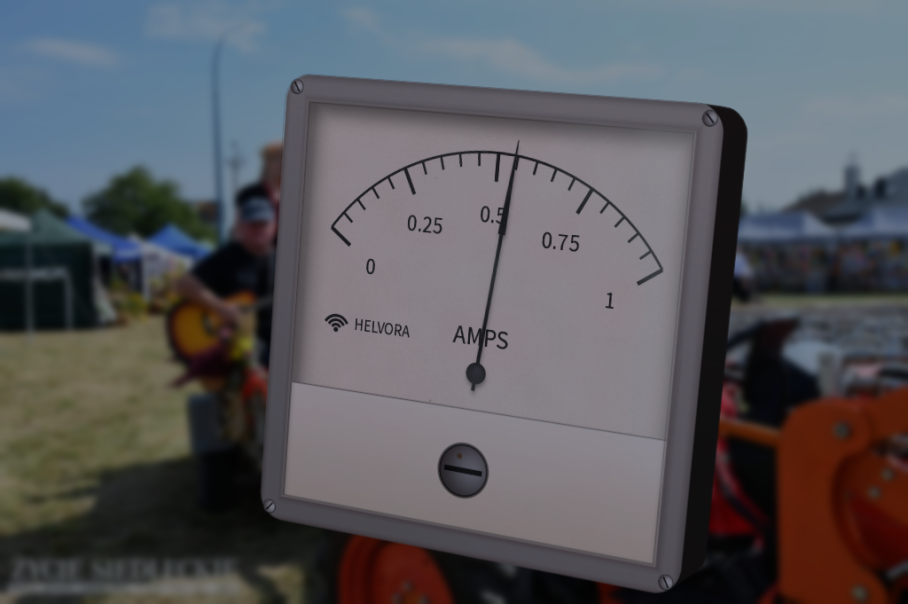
0.55 A
